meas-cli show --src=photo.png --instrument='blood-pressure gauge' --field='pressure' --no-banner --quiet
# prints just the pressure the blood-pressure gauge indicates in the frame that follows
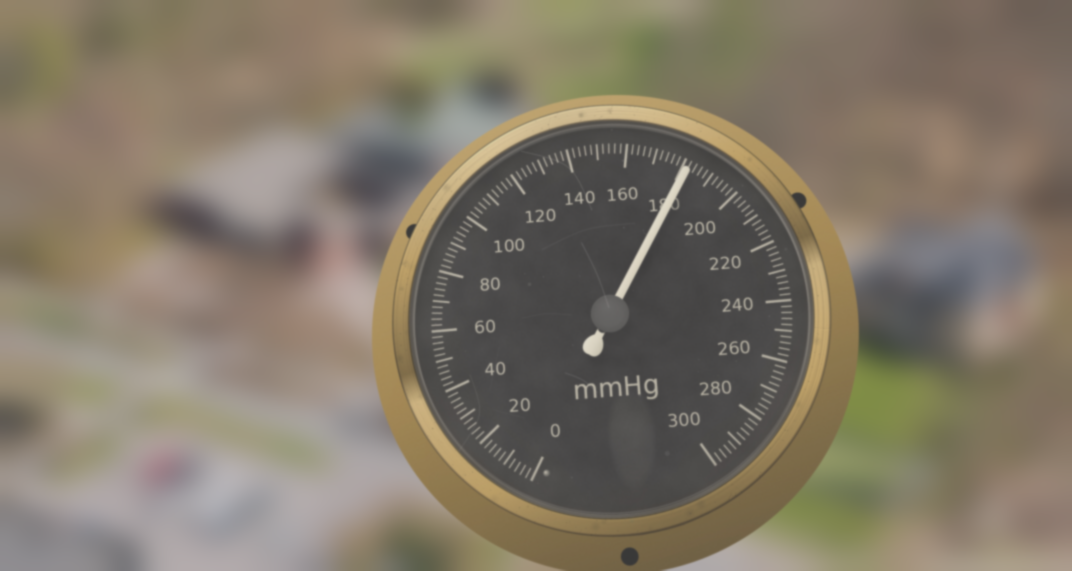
182 mmHg
